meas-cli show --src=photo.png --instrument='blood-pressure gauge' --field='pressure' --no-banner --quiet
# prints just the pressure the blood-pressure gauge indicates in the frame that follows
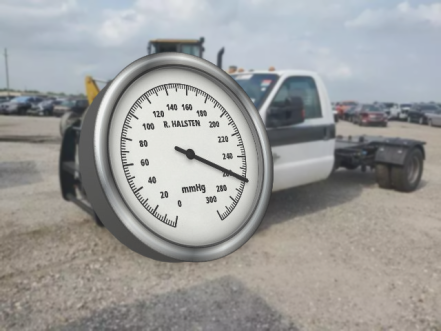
260 mmHg
